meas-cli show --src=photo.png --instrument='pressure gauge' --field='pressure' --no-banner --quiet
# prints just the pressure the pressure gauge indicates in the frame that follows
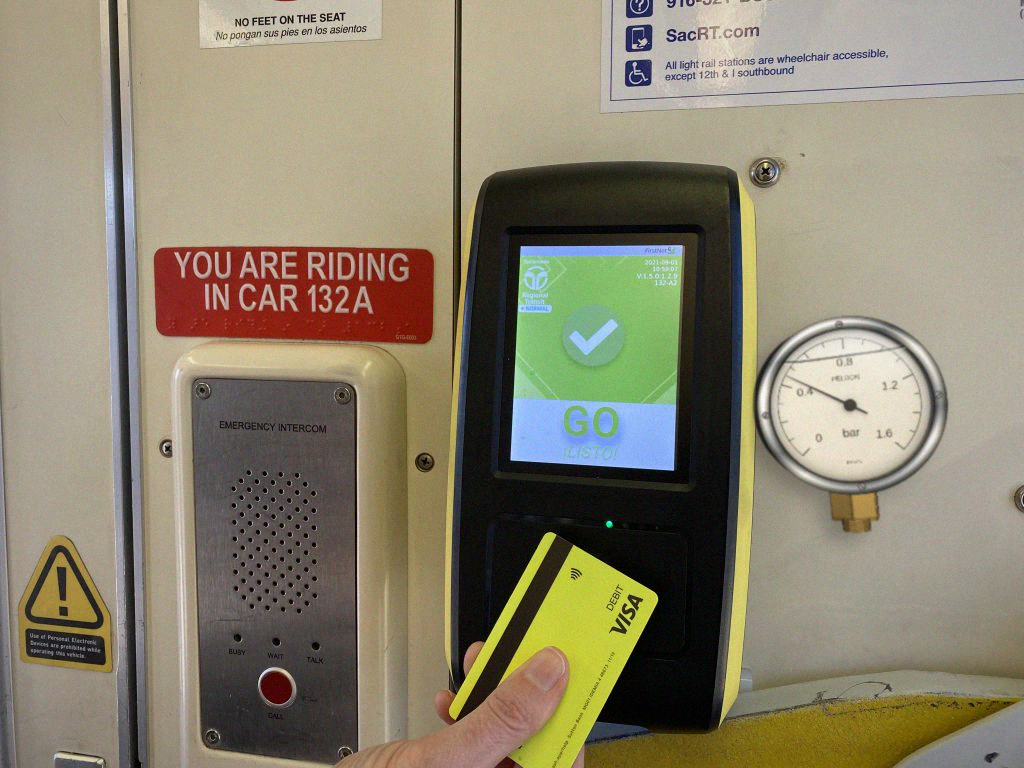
0.45 bar
